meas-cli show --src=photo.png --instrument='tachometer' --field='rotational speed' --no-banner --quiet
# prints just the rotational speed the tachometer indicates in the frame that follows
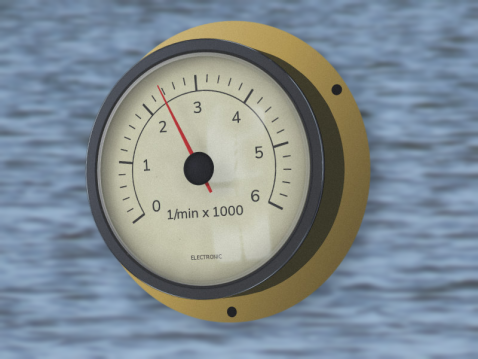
2400 rpm
